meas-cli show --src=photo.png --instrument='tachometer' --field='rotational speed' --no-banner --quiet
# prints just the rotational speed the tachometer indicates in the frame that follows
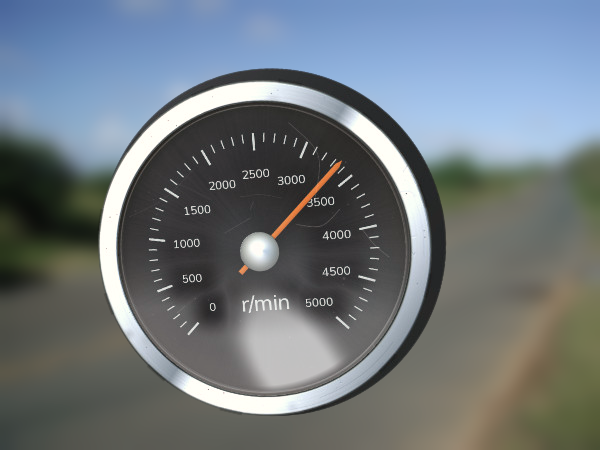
3350 rpm
